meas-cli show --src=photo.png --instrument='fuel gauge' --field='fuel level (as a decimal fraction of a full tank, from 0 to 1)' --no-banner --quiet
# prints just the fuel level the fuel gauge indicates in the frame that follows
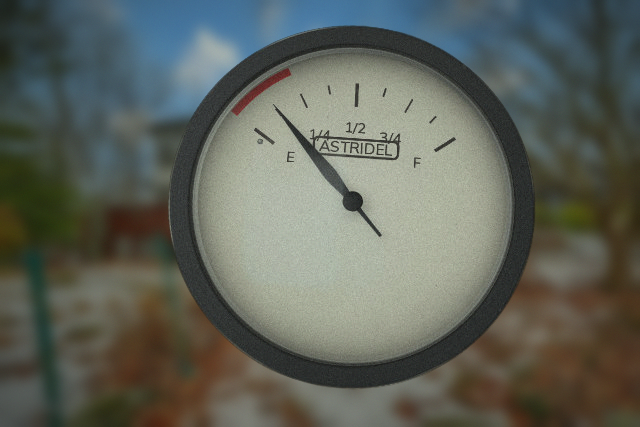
0.125
